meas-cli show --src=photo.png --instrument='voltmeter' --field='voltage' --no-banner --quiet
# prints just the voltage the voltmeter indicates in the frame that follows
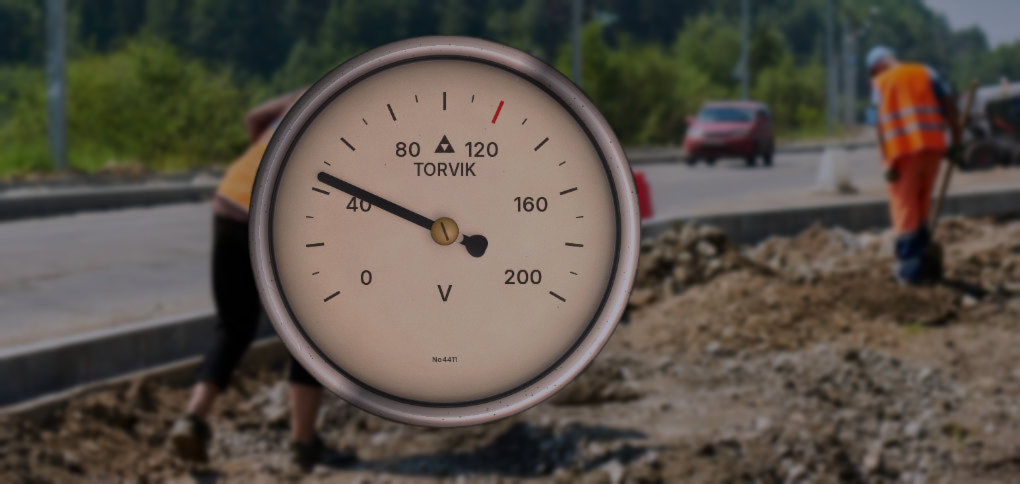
45 V
